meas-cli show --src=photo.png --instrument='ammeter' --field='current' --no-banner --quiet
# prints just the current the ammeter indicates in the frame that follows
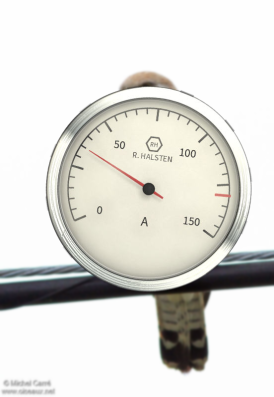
35 A
